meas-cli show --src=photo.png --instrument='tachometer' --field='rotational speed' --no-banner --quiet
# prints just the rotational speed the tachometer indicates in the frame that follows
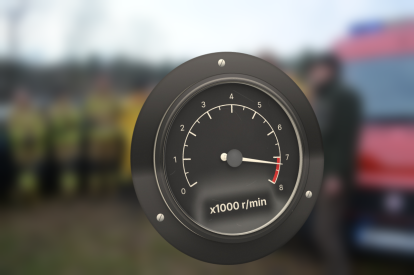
7250 rpm
